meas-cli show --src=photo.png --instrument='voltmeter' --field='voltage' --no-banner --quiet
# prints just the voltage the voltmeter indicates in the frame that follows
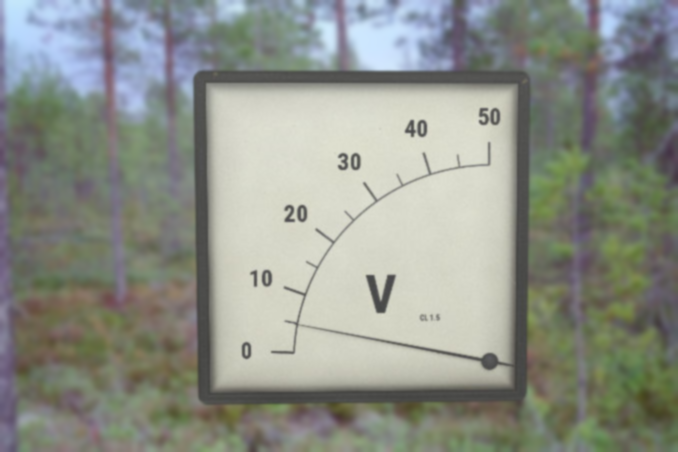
5 V
